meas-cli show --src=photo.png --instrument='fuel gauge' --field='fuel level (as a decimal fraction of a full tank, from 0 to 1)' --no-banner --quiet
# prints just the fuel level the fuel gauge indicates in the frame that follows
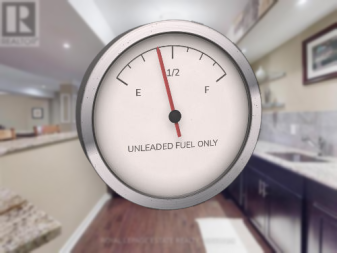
0.375
